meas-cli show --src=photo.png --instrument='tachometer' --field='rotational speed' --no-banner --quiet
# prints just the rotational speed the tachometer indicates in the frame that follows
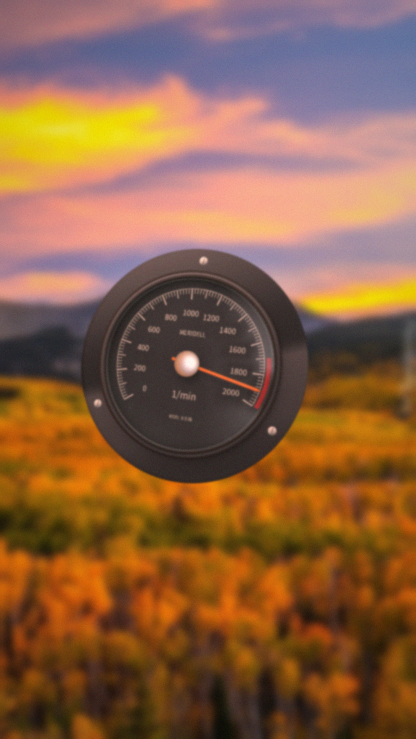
1900 rpm
